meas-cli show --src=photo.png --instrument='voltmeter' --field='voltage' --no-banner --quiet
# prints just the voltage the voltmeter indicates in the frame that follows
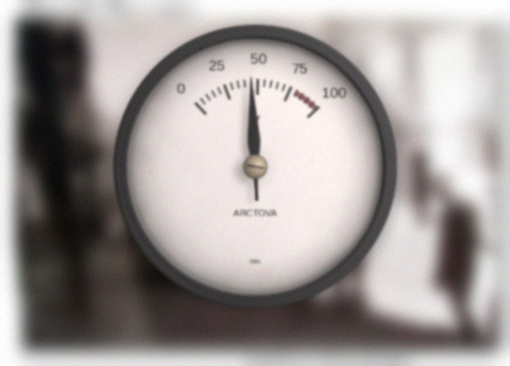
45 V
